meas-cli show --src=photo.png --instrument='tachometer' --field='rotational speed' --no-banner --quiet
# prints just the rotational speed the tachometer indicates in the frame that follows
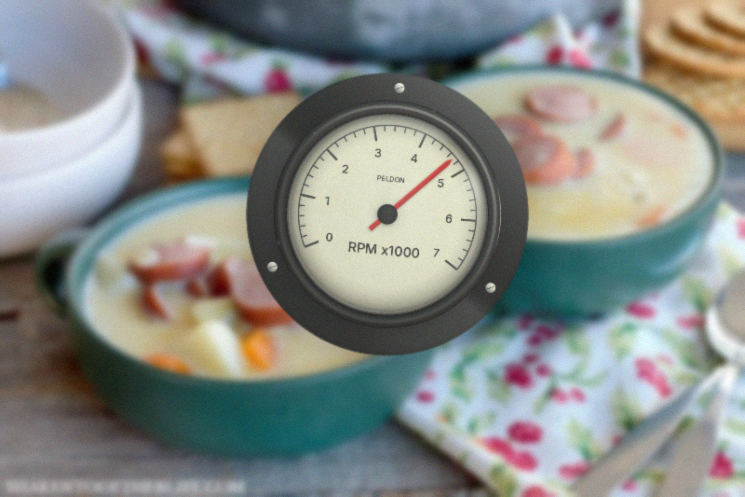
4700 rpm
